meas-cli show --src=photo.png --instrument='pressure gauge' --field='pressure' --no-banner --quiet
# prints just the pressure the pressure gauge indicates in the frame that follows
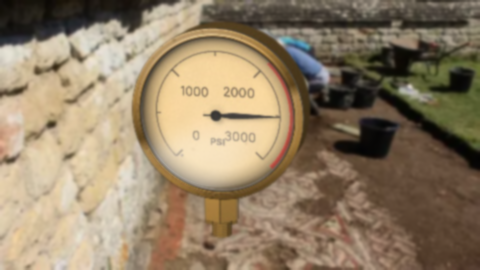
2500 psi
